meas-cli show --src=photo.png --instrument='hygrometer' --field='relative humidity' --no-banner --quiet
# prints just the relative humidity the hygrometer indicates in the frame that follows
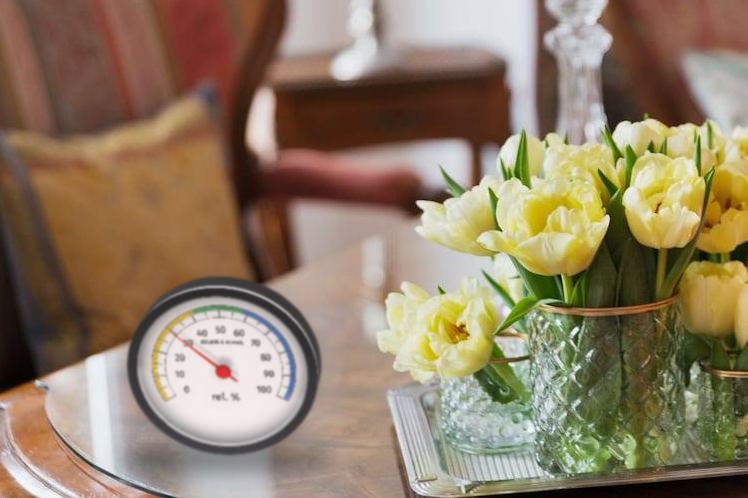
30 %
